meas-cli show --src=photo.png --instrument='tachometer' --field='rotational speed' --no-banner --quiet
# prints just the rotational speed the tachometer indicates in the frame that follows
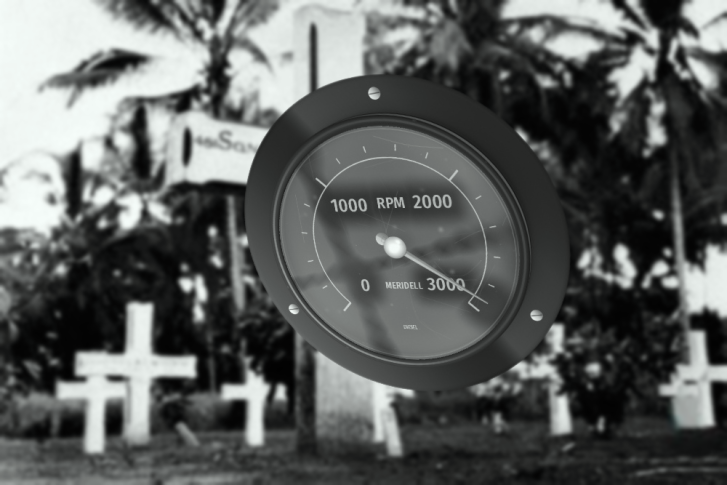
2900 rpm
